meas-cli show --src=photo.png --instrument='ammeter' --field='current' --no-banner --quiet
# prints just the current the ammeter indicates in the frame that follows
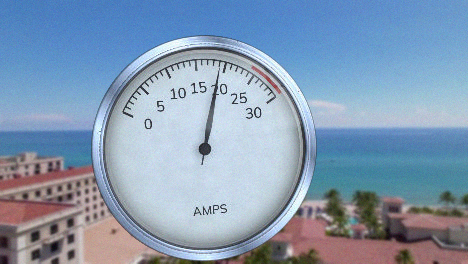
19 A
